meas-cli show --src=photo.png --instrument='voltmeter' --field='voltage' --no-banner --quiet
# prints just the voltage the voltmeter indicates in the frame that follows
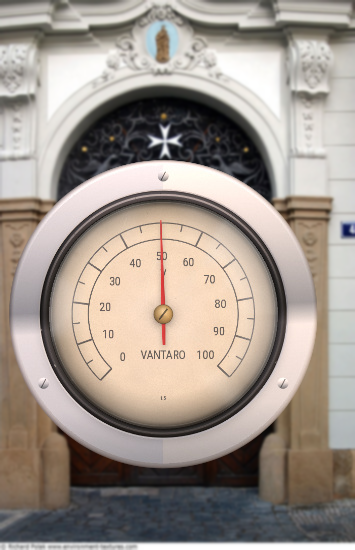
50 V
